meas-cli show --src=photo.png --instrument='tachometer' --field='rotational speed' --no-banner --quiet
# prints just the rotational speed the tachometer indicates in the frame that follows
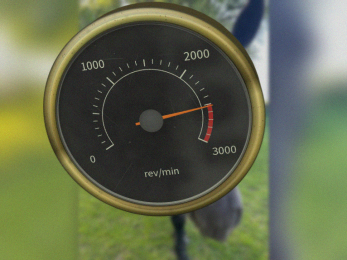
2500 rpm
